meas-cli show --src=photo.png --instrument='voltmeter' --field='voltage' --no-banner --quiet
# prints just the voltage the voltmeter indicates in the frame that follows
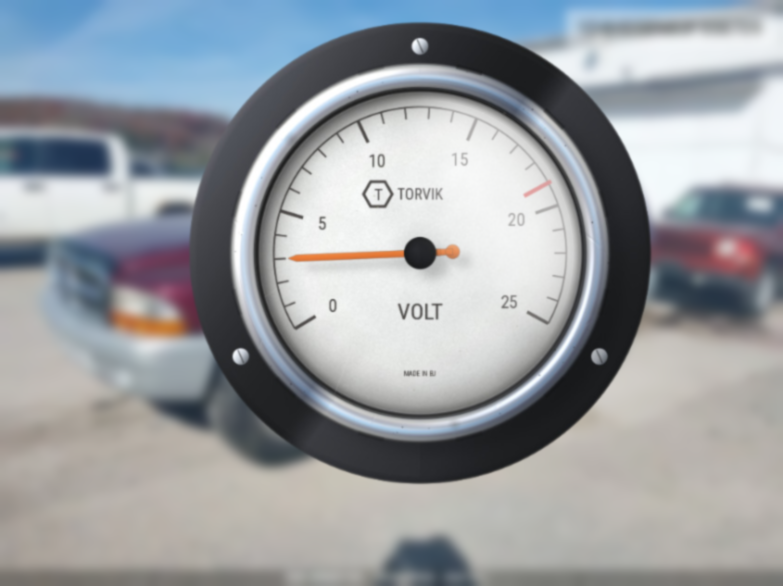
3 V
